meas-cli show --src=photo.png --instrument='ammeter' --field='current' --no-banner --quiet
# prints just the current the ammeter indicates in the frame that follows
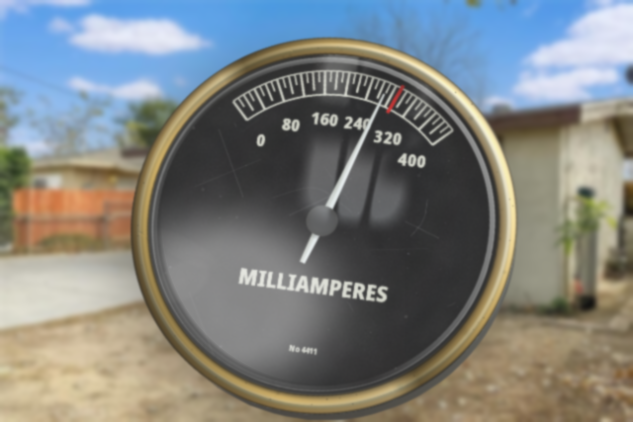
270 mA
